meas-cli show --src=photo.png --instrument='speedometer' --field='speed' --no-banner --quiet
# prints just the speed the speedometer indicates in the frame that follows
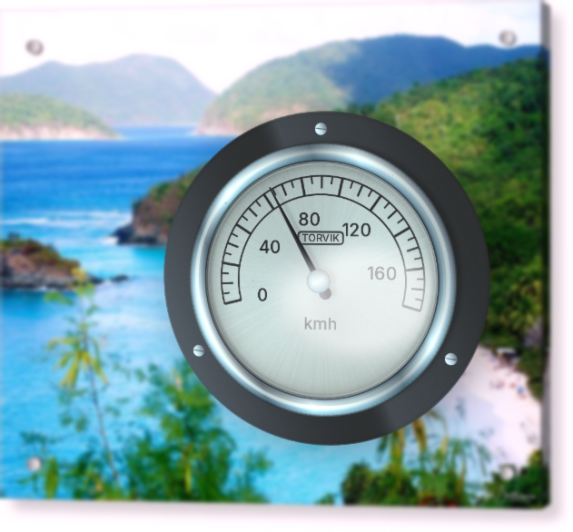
65 km/h
